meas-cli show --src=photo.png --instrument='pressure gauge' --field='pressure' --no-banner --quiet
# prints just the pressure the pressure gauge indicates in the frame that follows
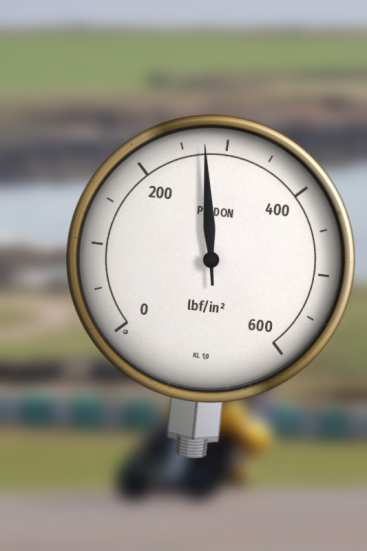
275 psi
